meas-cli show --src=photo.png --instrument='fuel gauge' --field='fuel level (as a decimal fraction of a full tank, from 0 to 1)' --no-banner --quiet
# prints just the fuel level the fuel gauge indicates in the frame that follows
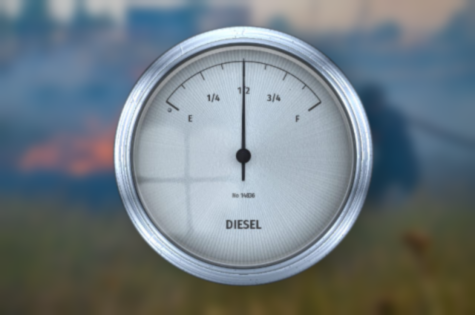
0.5
